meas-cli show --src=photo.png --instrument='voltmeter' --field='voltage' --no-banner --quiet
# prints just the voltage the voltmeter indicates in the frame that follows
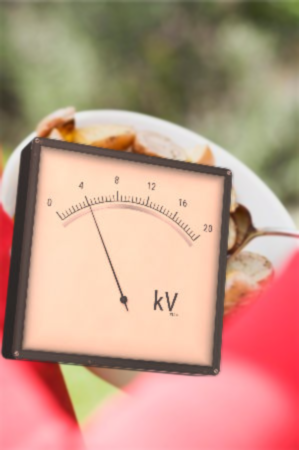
4 kV
